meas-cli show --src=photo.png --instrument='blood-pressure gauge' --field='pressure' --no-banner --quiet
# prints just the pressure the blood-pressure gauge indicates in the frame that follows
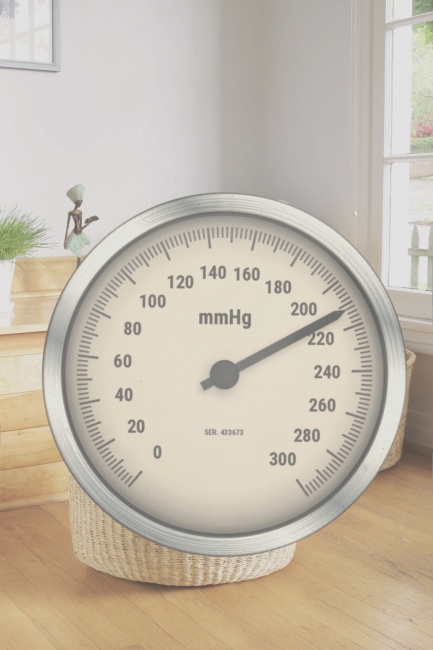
212 mmHg
